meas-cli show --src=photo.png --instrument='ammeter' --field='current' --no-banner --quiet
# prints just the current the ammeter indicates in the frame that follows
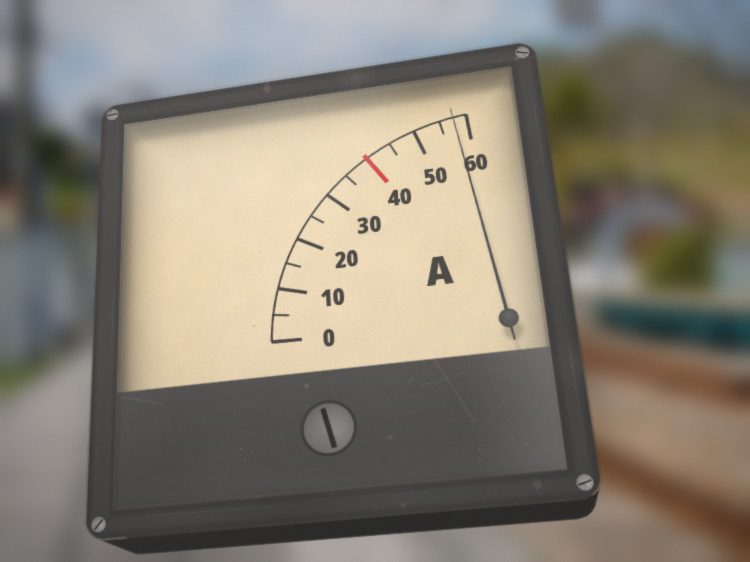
57.5 A
